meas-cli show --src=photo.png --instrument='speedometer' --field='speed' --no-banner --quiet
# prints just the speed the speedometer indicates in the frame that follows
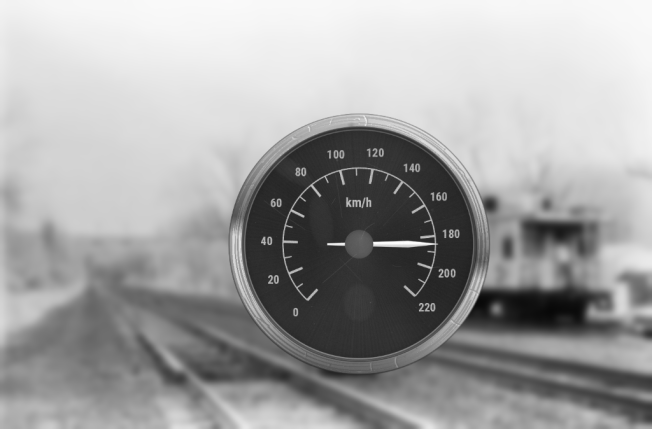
185 km/h
